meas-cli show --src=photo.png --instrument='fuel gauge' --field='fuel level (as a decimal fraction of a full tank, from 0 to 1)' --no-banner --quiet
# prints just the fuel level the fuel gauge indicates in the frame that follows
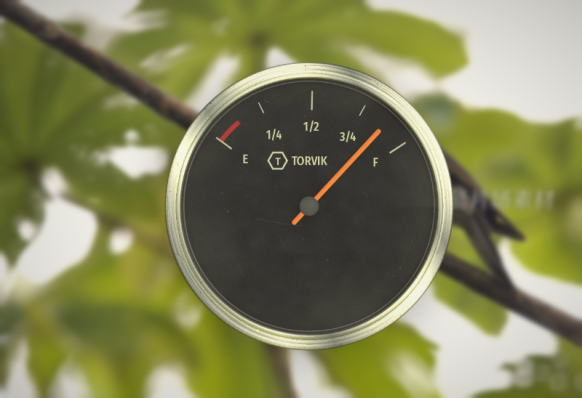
0.875
